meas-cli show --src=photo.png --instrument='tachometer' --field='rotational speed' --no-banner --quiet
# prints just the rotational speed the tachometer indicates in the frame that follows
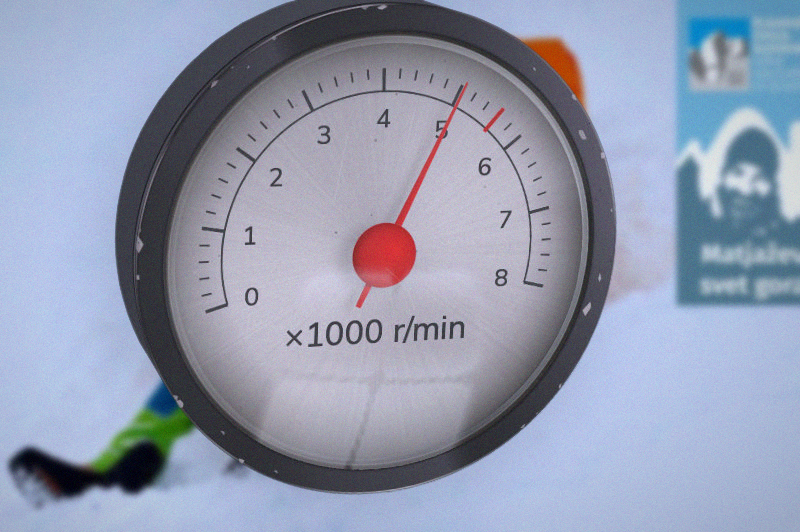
5000 rpm
